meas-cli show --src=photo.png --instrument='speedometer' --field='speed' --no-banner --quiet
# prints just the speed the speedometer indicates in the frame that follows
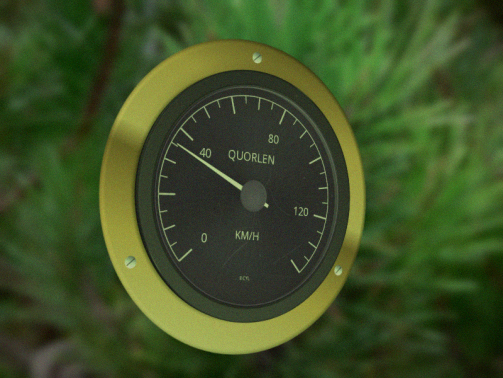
35 km/h
